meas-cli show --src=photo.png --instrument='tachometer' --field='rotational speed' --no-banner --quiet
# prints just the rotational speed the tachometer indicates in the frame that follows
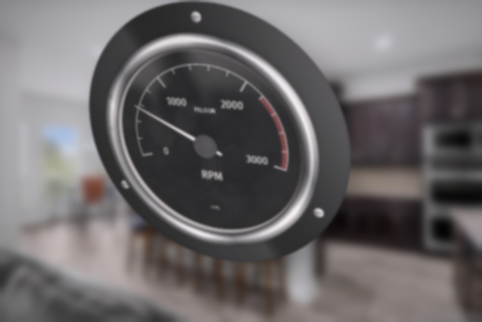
600 rpm
